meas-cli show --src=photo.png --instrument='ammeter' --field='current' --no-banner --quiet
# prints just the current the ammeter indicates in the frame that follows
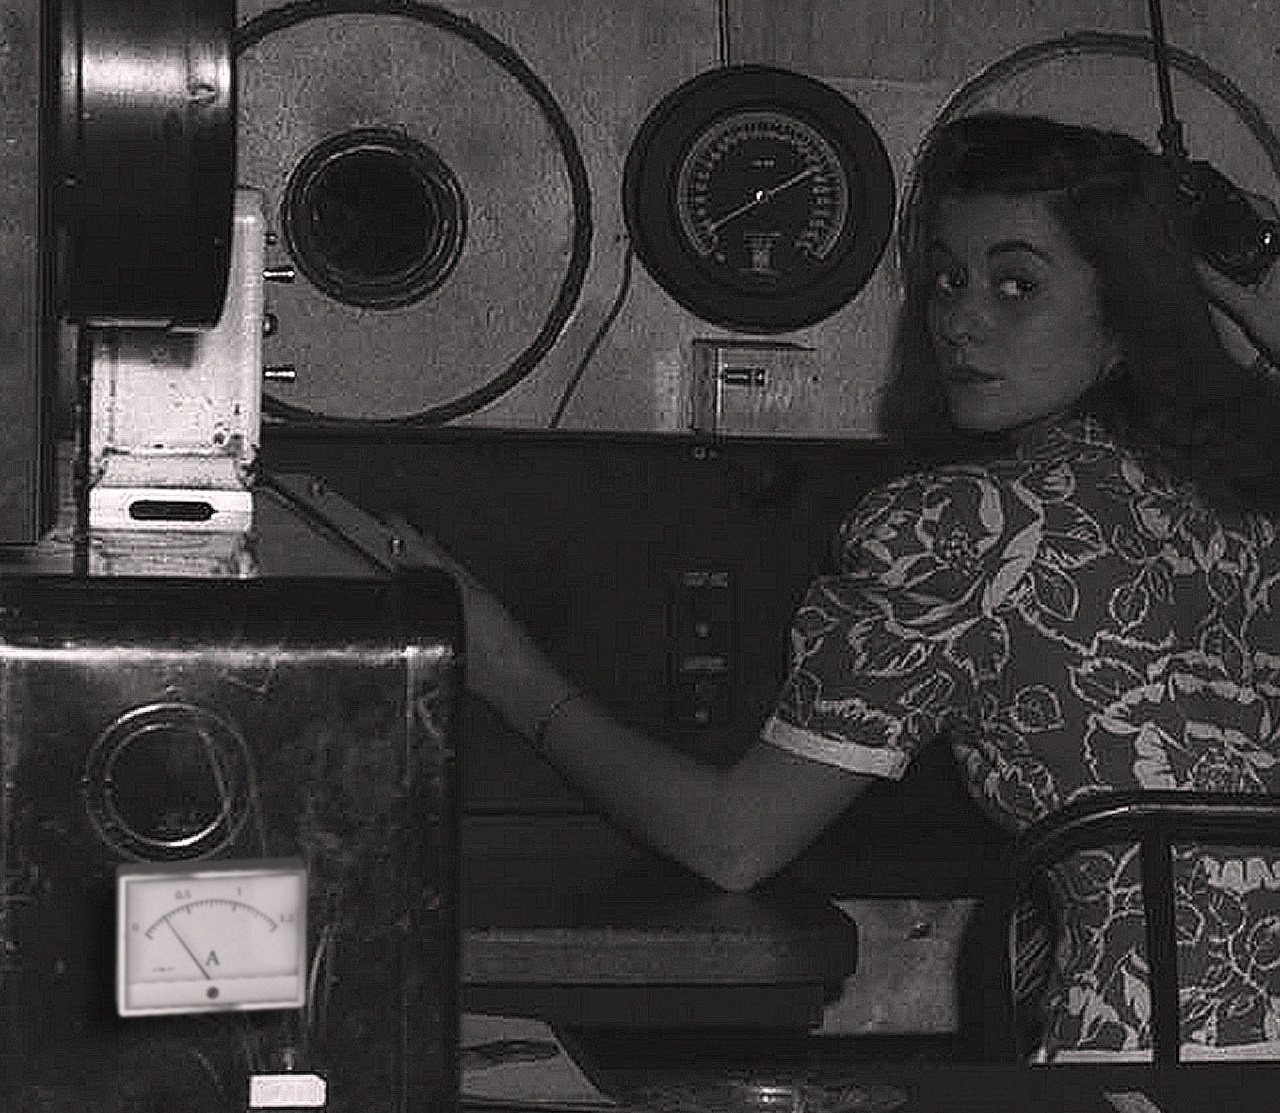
0.25 A
